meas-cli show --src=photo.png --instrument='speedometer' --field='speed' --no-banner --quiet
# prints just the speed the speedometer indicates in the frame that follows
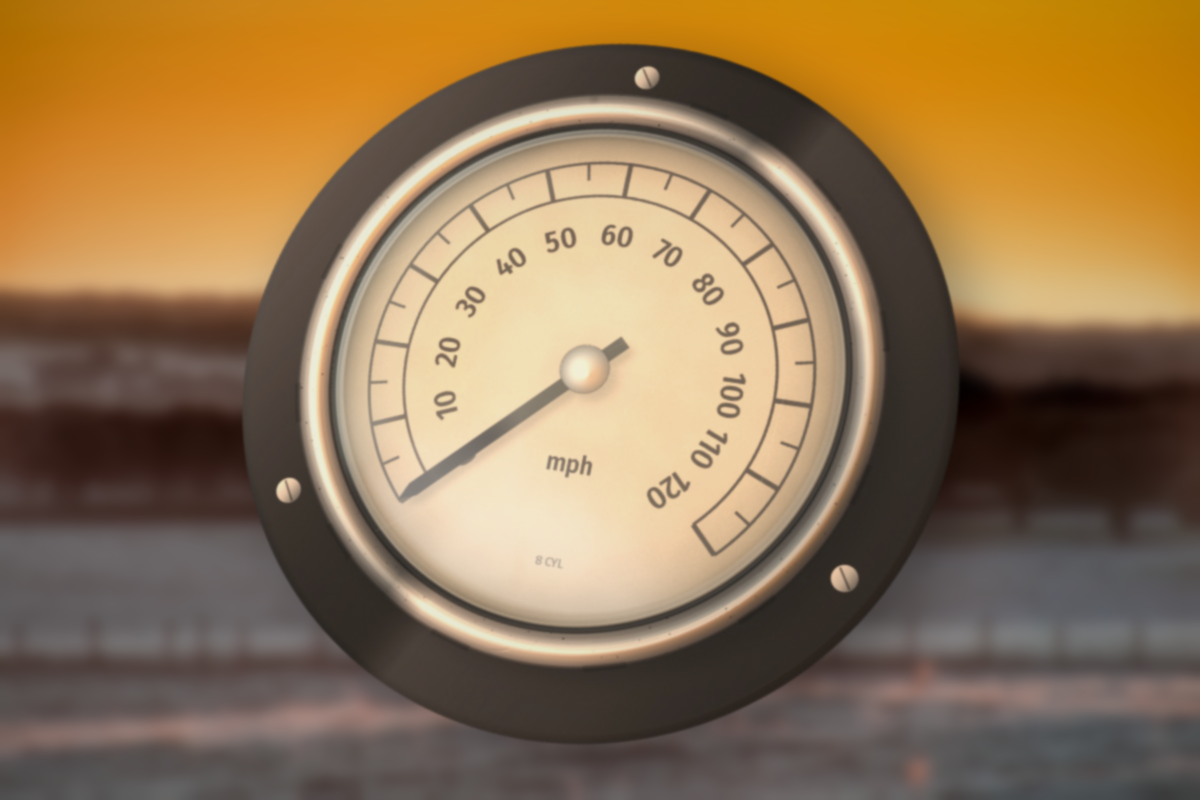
0 mph
